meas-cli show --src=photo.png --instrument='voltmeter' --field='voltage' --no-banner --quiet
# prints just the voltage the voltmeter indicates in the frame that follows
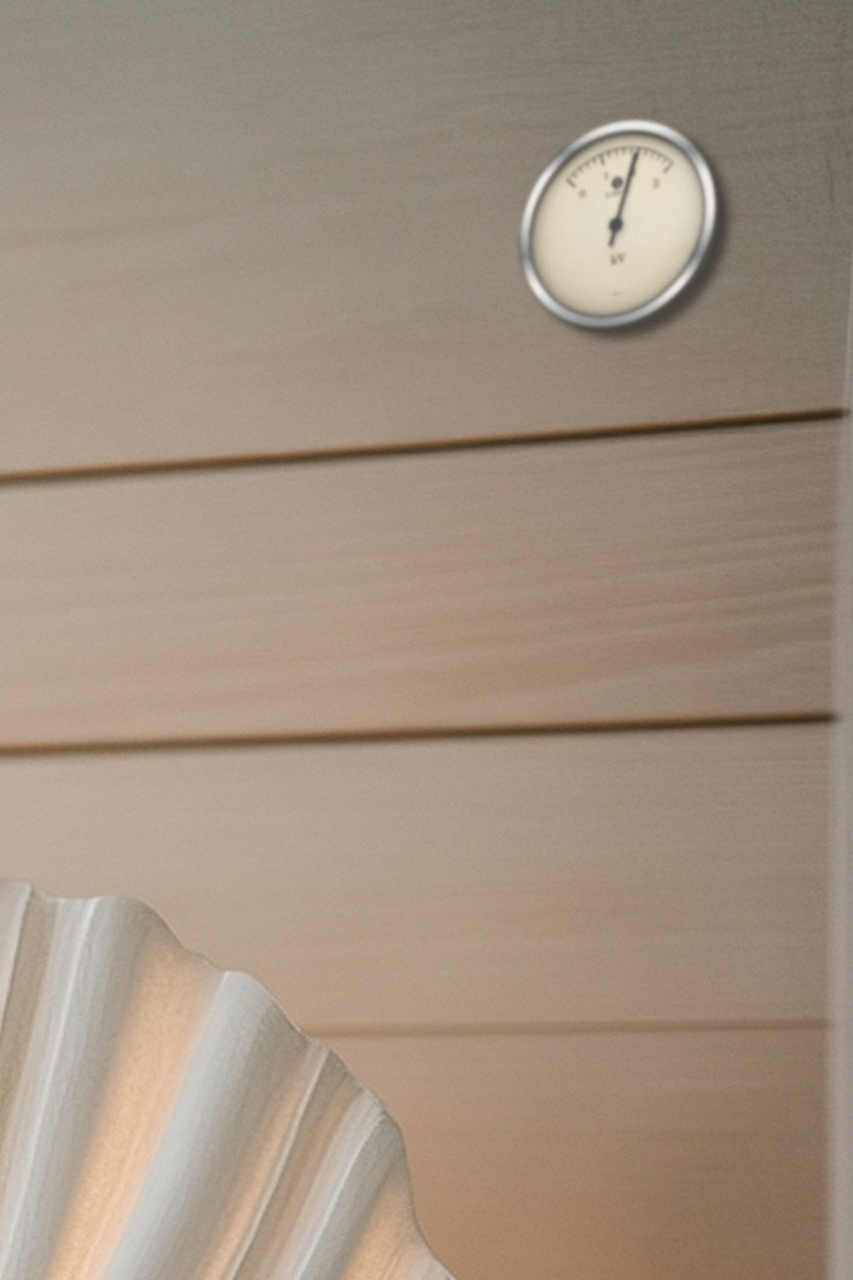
2 kV
